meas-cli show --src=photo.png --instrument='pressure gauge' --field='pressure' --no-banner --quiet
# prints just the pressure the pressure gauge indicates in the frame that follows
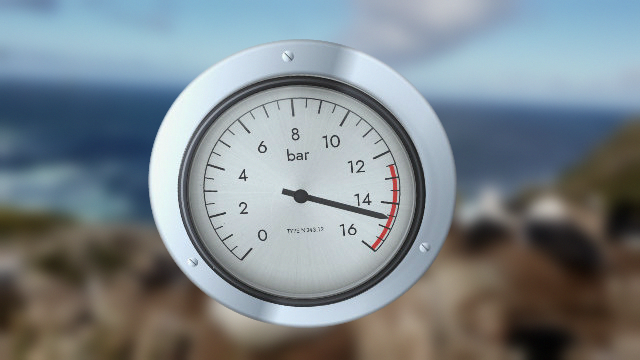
14.5 bar
